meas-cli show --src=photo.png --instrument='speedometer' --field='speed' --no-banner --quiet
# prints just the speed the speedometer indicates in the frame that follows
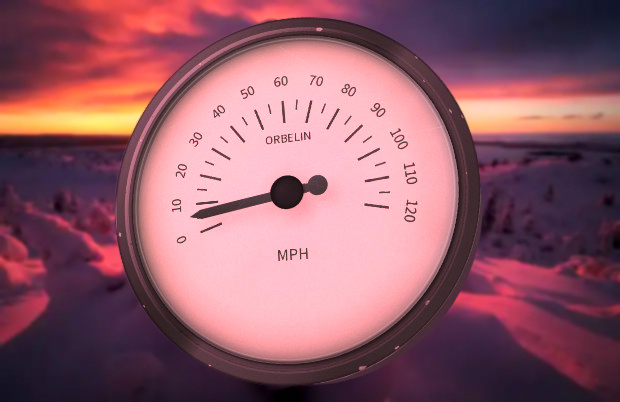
5 mph
